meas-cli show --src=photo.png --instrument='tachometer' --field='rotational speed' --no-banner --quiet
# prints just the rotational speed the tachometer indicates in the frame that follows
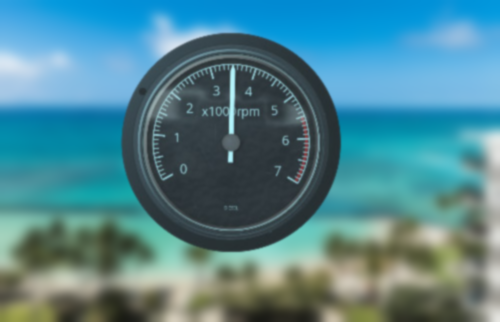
3500 rpm
